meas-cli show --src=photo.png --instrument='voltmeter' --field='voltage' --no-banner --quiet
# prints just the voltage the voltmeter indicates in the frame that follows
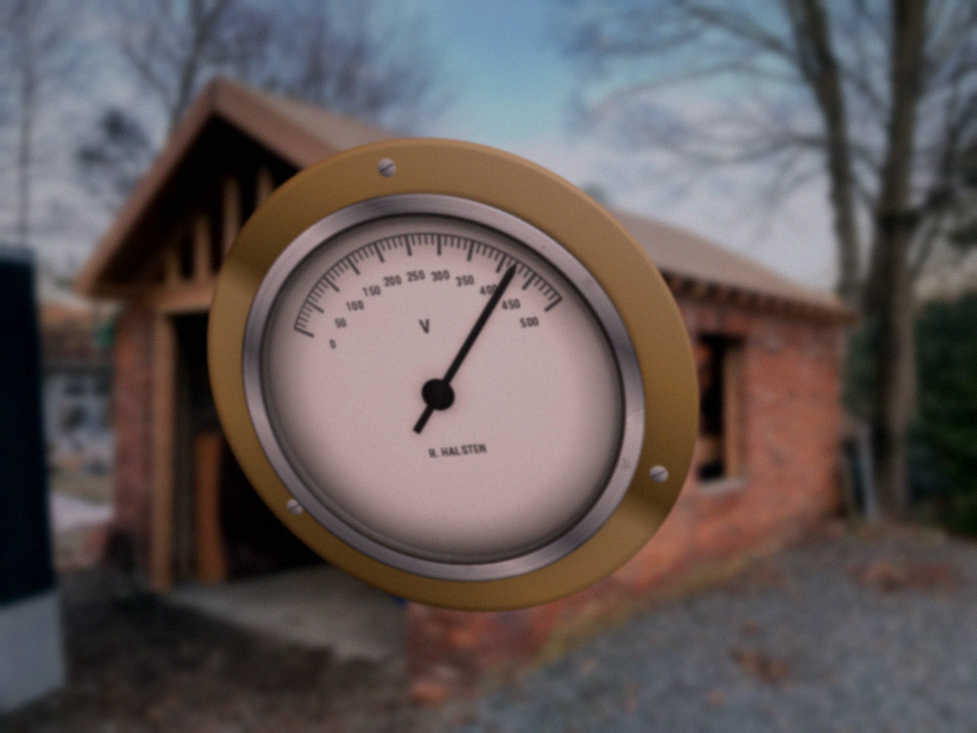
420 V
